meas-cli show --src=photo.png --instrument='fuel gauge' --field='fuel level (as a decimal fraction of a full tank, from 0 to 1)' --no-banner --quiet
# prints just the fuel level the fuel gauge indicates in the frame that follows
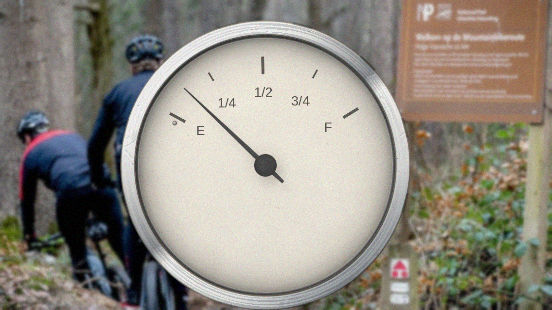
0.125
